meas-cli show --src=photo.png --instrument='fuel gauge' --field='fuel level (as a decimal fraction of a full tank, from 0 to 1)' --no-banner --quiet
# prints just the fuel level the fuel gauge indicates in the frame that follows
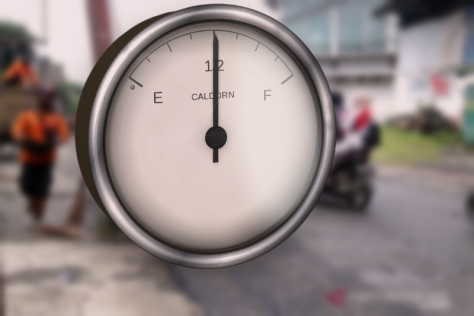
0.5
